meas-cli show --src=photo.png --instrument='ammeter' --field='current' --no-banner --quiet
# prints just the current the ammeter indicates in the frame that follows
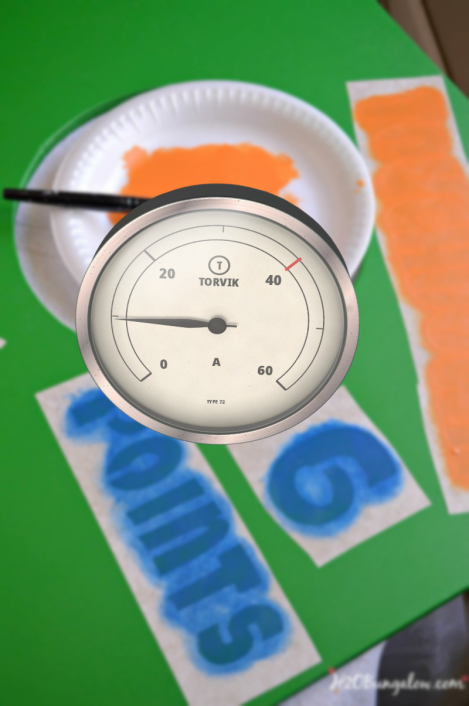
10 A
